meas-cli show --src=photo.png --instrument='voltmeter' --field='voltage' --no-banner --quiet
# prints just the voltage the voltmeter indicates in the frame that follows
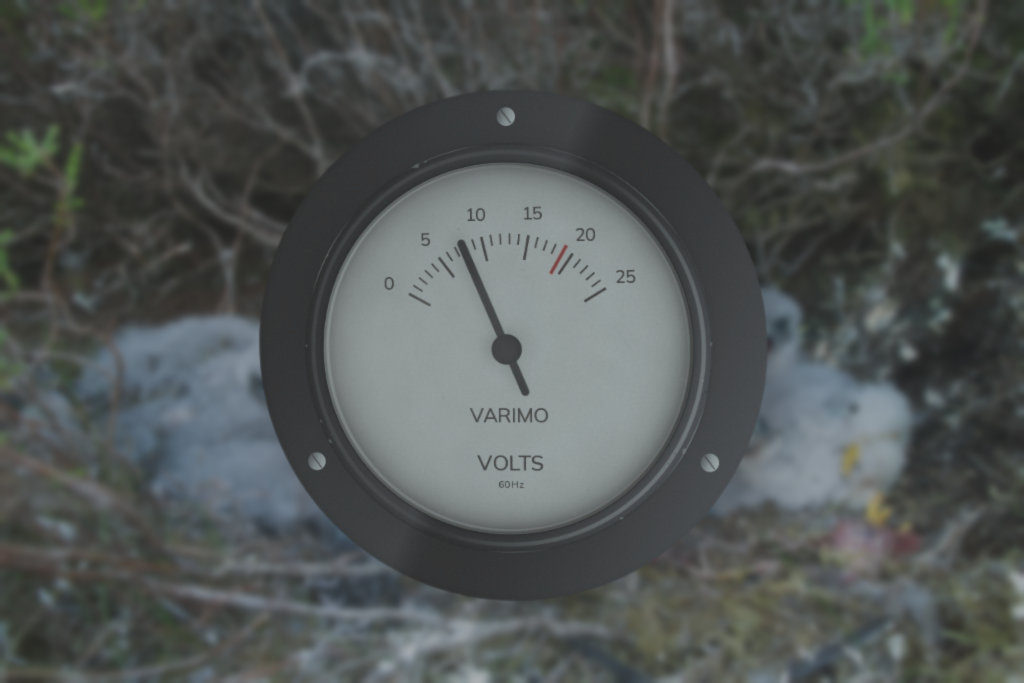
8 V
